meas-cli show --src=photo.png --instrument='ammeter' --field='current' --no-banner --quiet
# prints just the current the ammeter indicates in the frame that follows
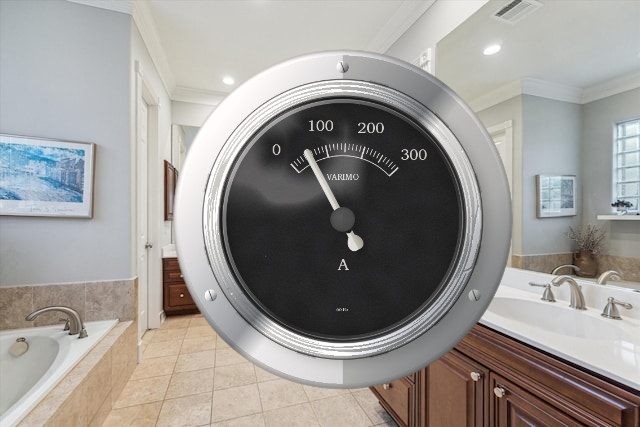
50 A
